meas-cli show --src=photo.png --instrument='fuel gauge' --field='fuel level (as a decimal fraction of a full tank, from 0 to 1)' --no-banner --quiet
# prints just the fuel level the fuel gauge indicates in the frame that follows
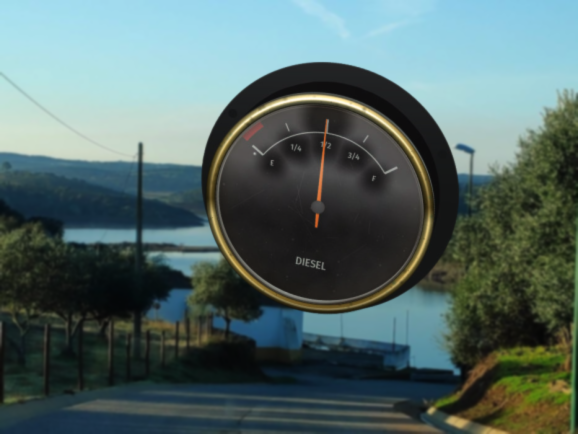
0.5
